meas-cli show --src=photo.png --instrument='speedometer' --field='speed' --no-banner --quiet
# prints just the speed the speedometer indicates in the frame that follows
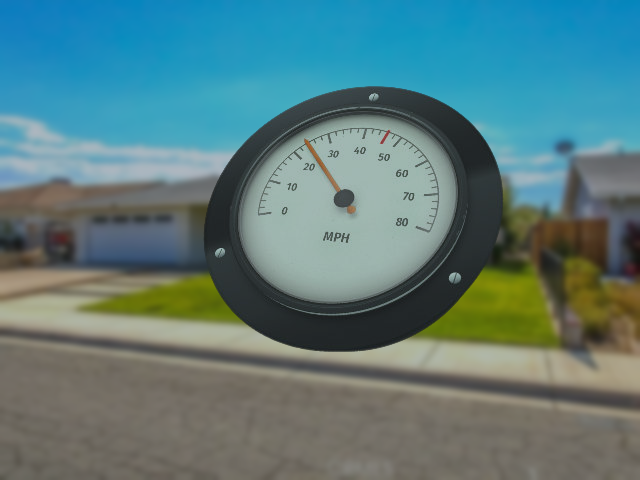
24 mph
